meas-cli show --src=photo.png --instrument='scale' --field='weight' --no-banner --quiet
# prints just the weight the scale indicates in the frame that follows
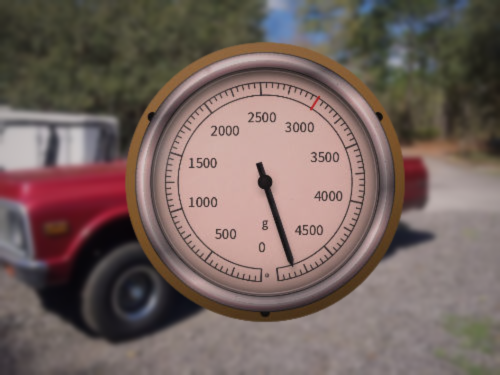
4850 g
